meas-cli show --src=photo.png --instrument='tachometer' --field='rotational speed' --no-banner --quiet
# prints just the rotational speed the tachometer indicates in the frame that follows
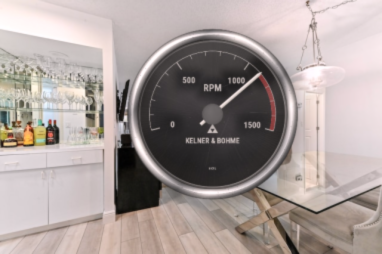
1100 rpm
